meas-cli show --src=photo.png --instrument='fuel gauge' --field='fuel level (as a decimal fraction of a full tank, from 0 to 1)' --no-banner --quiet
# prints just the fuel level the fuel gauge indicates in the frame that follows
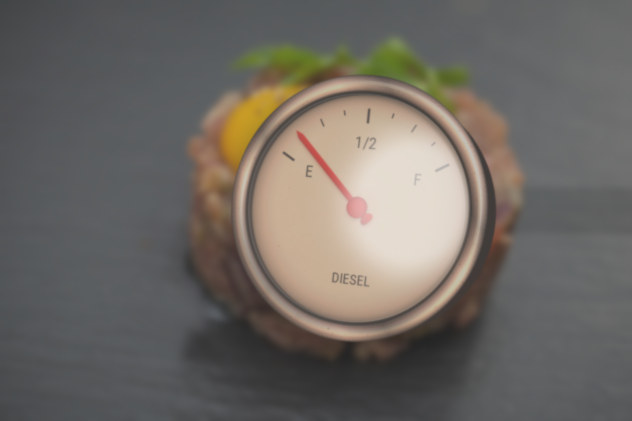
0.125
